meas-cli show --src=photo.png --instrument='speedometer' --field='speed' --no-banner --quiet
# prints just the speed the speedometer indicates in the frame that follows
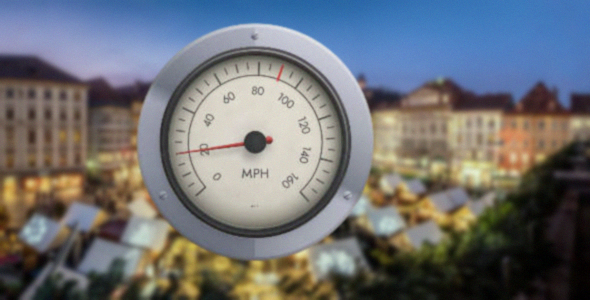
20 mph
